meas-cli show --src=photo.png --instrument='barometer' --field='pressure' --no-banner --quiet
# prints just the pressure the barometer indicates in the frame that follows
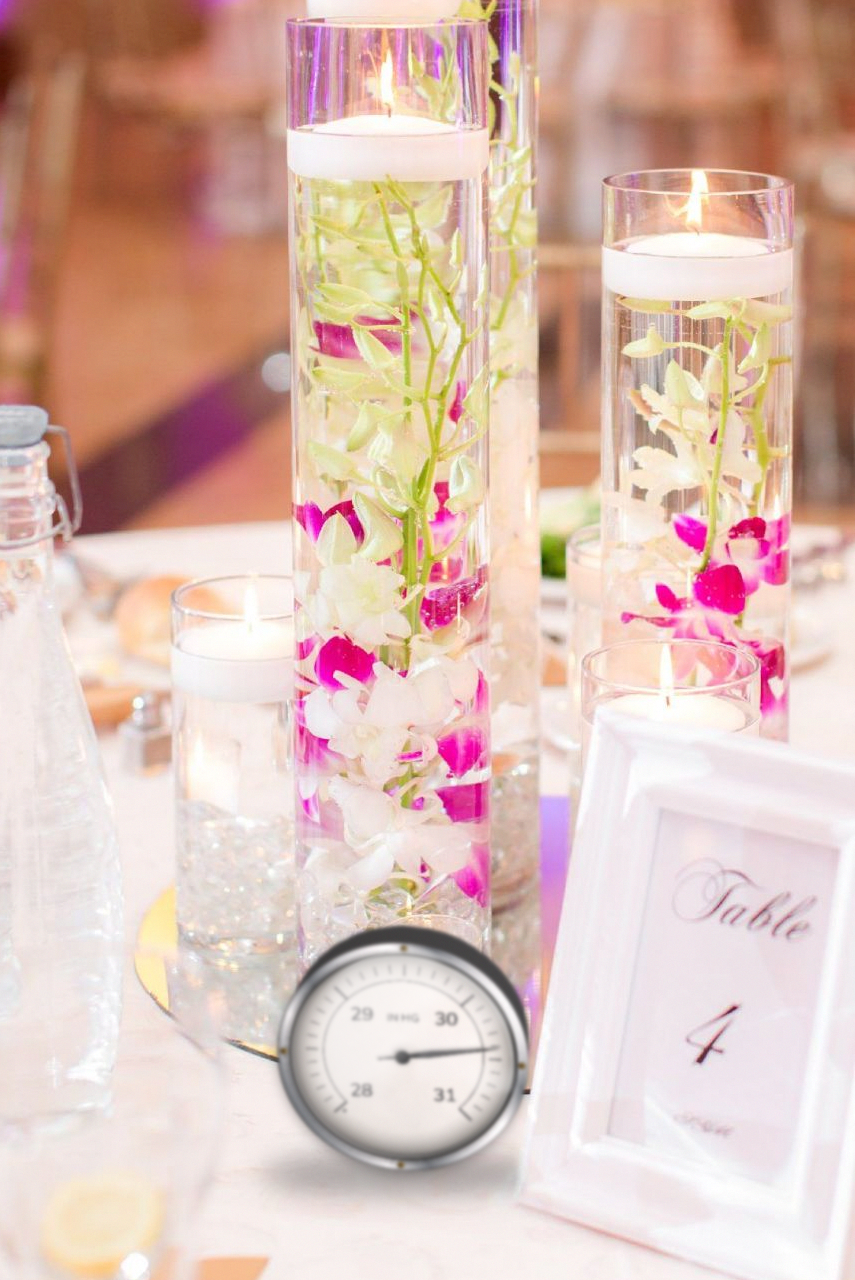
30.4 inHg
